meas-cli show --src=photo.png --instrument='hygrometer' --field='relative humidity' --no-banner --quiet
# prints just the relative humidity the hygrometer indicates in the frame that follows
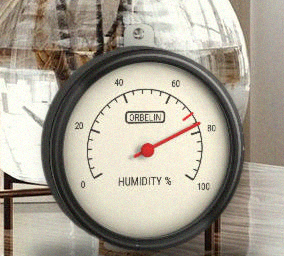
76 %
